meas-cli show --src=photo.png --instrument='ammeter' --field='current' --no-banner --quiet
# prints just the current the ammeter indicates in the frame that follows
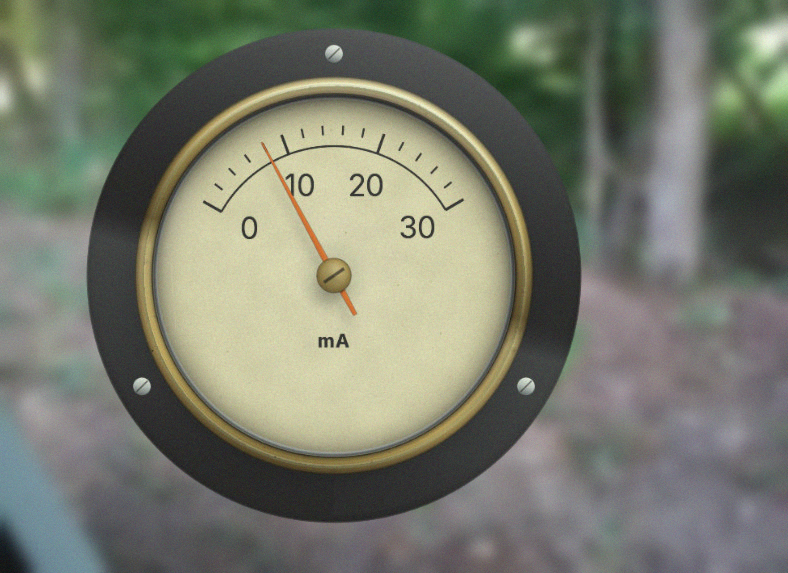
8 mA
